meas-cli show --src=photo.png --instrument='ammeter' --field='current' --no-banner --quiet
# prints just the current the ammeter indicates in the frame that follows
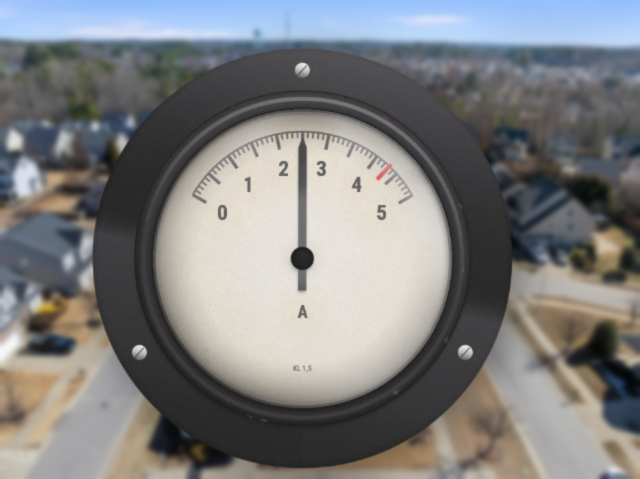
2.5 A
